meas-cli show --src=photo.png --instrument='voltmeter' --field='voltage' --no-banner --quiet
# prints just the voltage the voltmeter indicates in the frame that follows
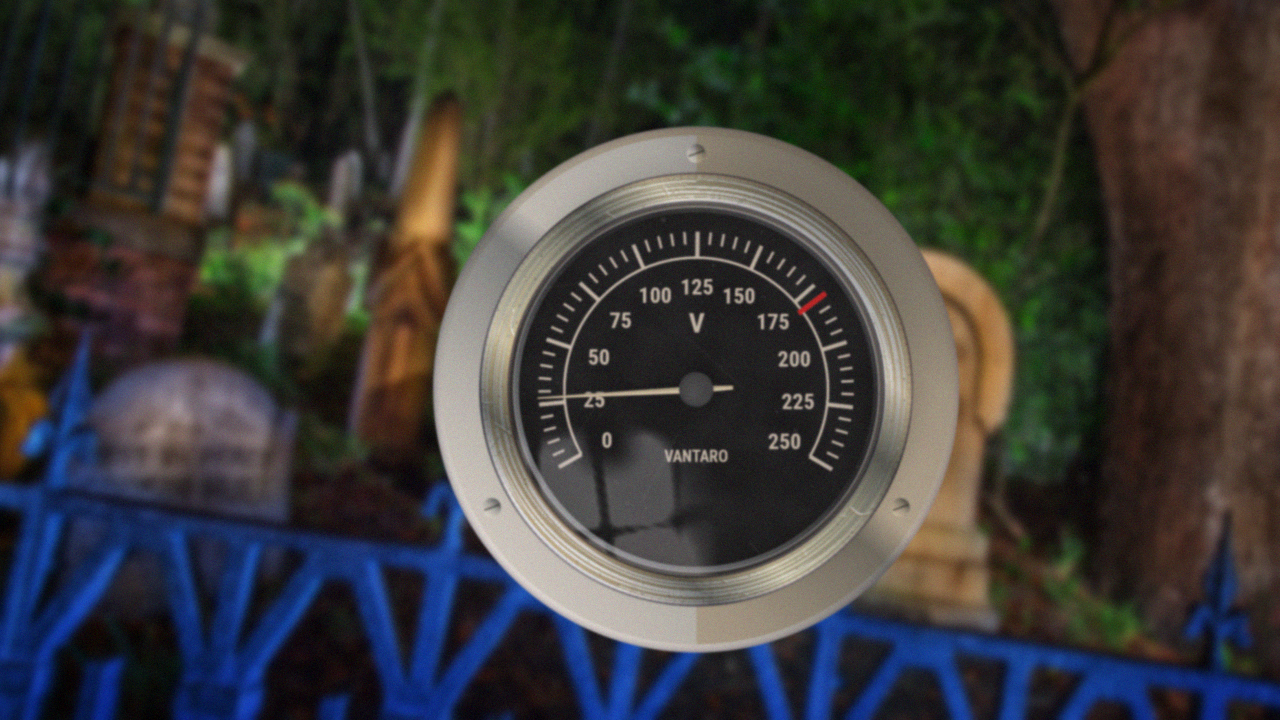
27.5 V
